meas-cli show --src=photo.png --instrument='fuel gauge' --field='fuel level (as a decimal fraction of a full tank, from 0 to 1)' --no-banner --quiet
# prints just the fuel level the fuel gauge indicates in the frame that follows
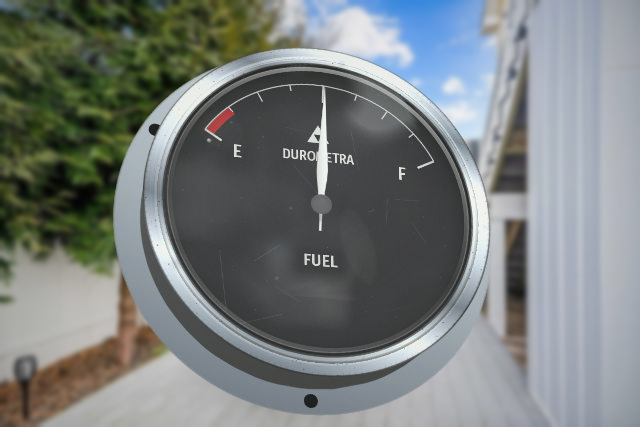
0.5
